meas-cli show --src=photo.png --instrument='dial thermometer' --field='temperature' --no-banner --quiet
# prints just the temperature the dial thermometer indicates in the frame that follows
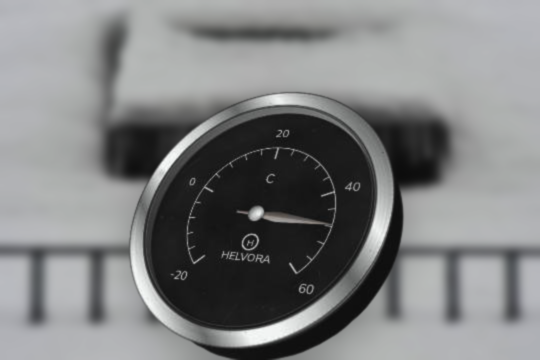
48 °C
